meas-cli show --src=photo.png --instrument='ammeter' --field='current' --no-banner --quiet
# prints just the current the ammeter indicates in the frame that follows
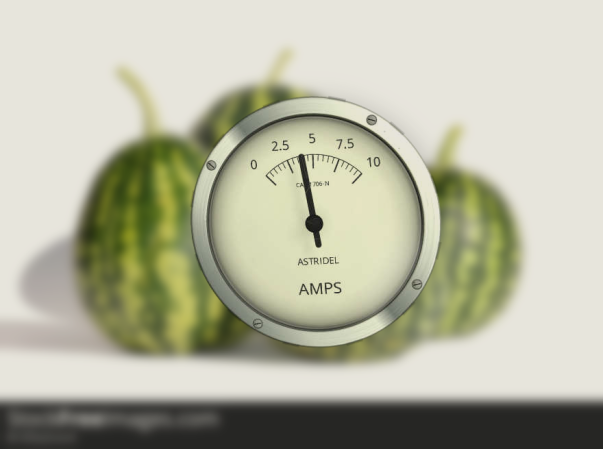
4 A
